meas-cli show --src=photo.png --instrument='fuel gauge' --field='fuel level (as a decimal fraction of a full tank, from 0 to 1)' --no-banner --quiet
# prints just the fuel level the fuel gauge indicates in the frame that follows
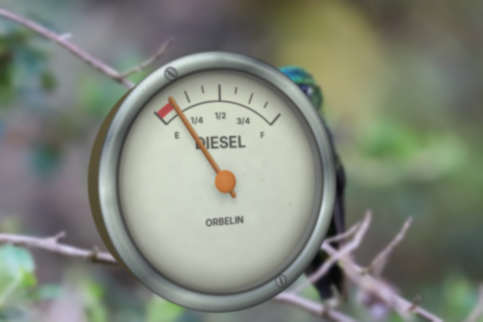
0.125
